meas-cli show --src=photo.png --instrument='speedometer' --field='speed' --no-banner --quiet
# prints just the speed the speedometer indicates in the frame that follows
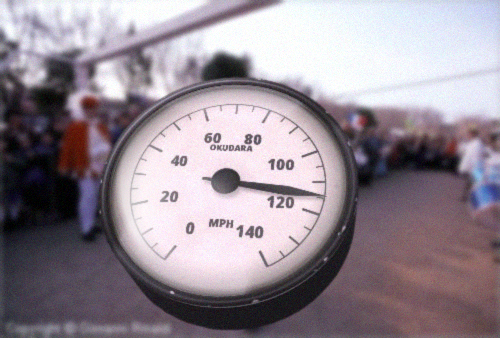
115 mph
